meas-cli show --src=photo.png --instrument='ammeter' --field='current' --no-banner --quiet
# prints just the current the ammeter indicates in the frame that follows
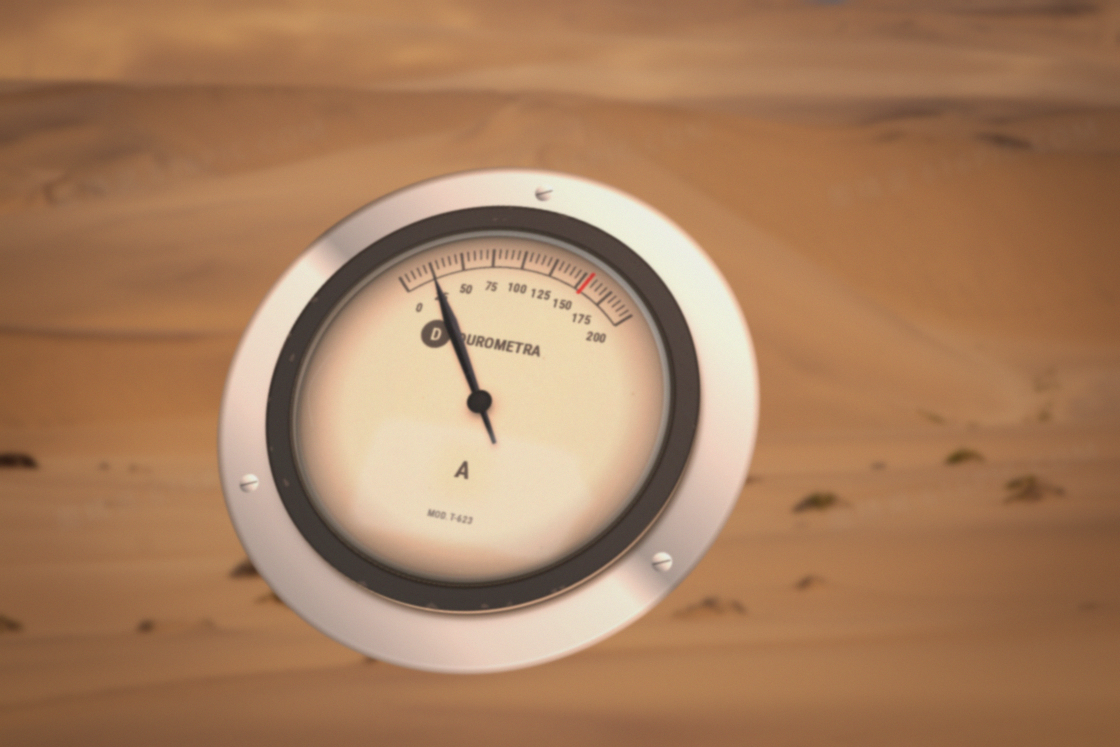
25 A
